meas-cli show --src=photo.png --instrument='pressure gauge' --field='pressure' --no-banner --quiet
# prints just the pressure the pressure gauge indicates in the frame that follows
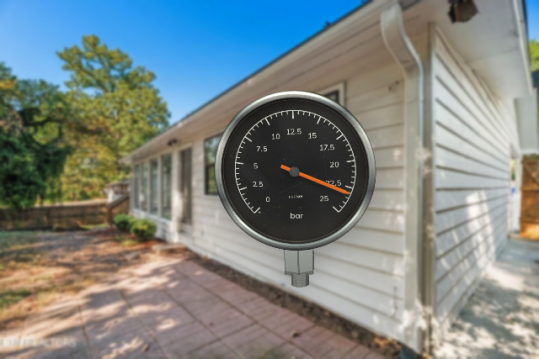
23 bar
